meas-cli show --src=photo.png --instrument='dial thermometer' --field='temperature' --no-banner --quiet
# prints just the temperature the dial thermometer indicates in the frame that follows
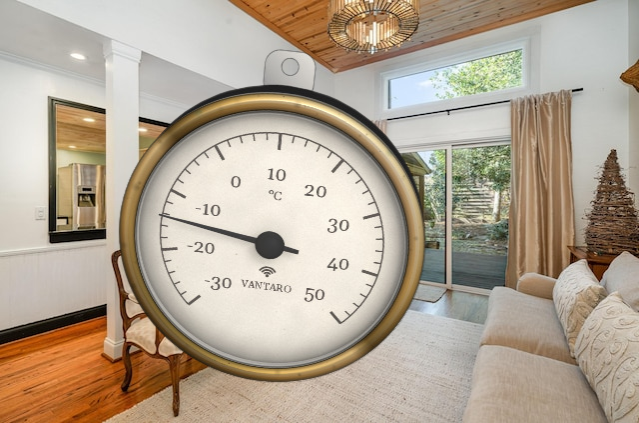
-14 °C
